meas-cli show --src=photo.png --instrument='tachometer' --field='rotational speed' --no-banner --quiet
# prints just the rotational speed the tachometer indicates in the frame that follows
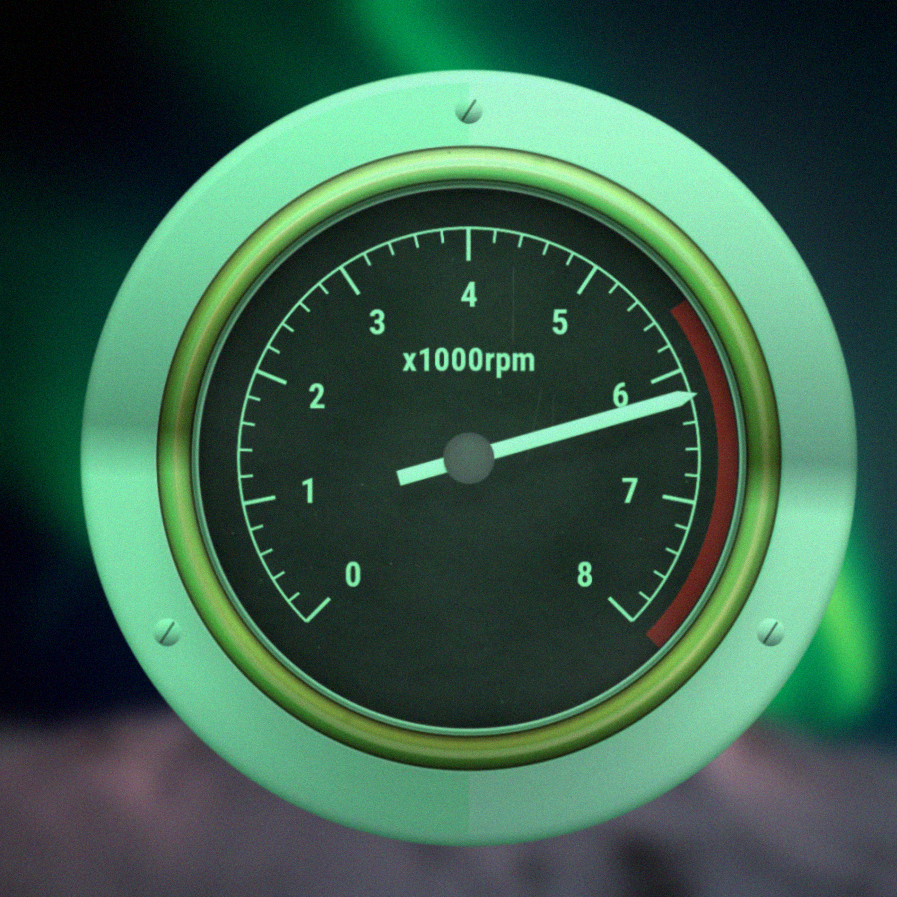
6200 rpm
